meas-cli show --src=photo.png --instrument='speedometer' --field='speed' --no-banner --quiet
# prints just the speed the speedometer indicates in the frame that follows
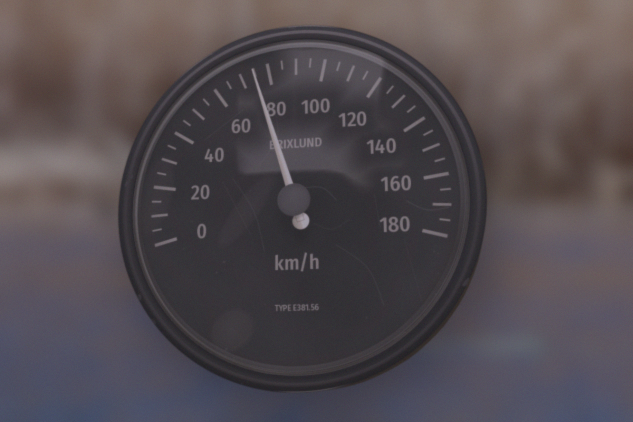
75 km/h
